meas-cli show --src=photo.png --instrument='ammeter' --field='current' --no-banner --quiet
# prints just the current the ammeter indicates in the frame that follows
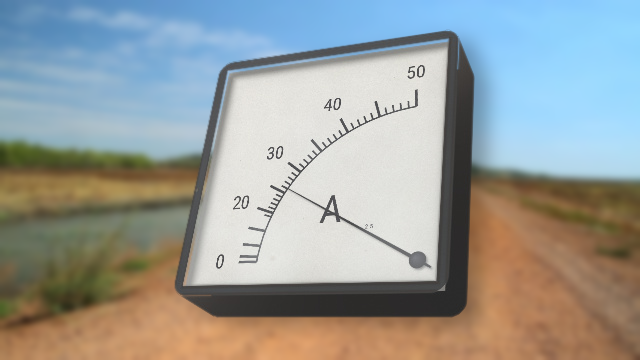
26 A
